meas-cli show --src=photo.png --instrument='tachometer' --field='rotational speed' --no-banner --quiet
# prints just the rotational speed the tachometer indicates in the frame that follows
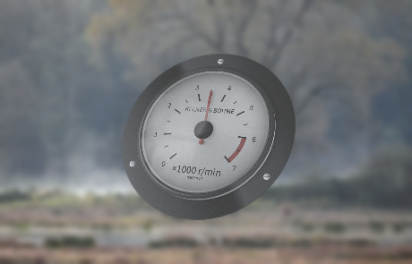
3500 rpm
